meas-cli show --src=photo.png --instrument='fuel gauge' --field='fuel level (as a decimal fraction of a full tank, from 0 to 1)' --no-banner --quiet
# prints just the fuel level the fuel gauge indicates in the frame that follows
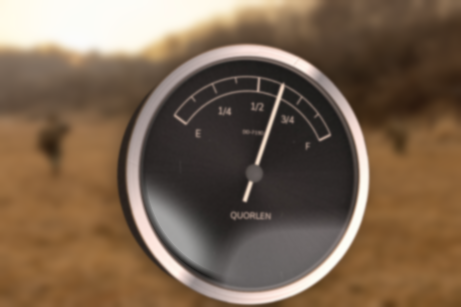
0.625
